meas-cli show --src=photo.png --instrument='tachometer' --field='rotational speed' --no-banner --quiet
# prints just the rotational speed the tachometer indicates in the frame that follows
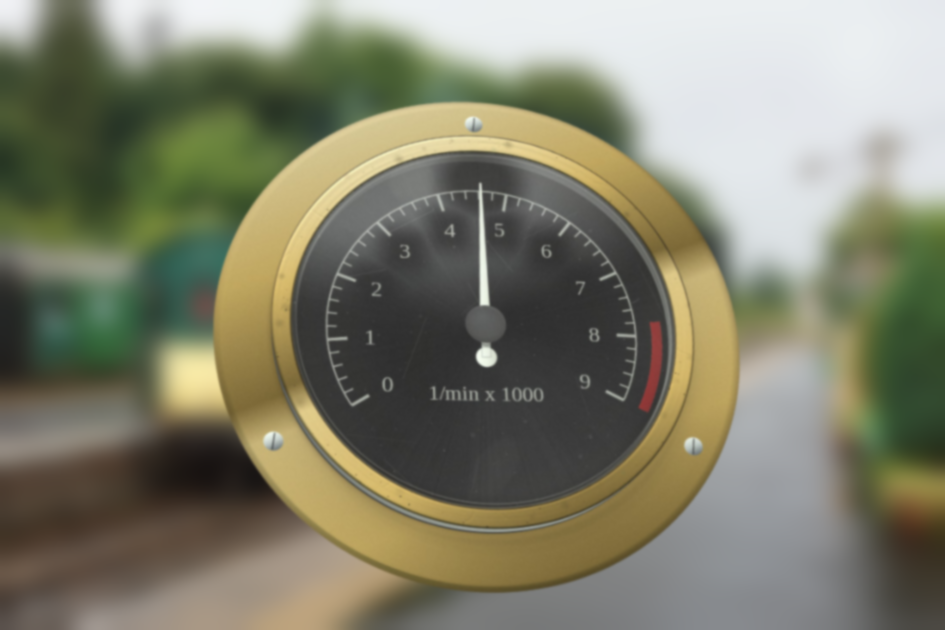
4600 rpm
